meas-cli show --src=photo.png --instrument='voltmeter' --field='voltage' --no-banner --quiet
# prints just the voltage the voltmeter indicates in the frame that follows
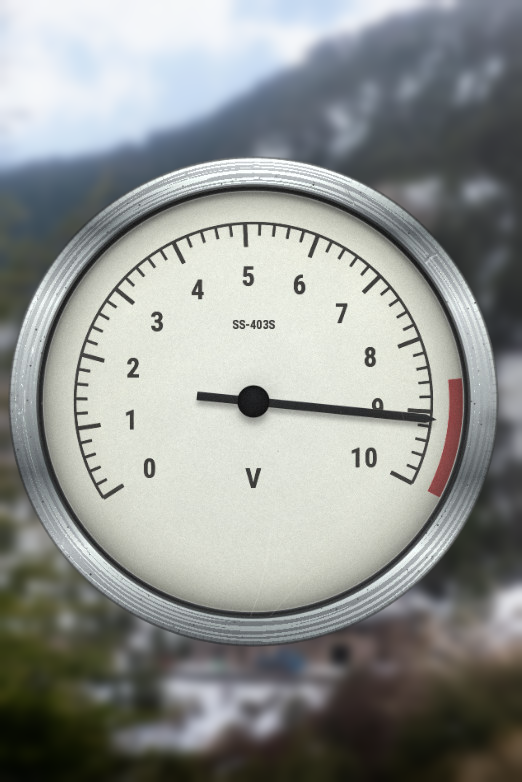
9.1 V
